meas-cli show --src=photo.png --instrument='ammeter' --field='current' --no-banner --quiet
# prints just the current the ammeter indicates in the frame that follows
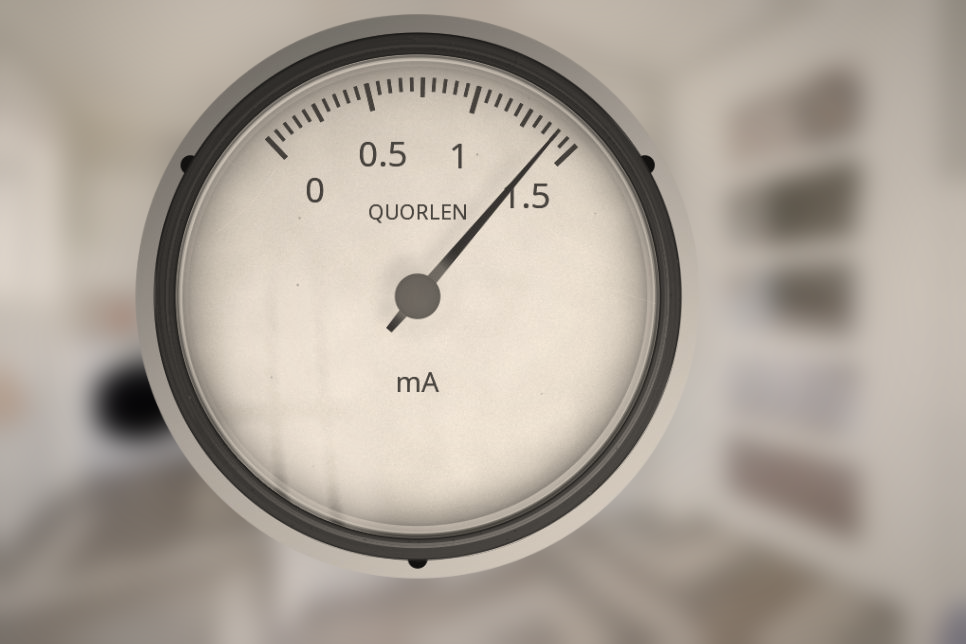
1.4 mA
